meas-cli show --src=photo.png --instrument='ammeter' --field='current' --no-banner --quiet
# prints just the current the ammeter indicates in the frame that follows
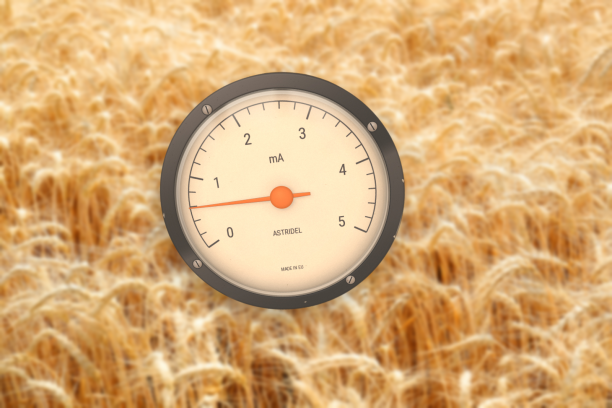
0.6 mA
